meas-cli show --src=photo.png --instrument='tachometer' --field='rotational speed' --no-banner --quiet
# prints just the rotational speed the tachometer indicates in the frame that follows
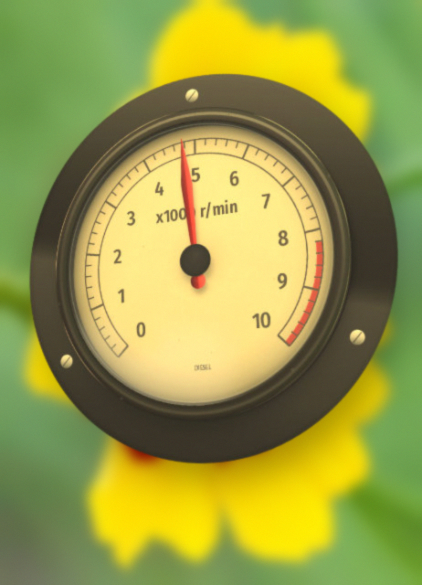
4800 rpm
